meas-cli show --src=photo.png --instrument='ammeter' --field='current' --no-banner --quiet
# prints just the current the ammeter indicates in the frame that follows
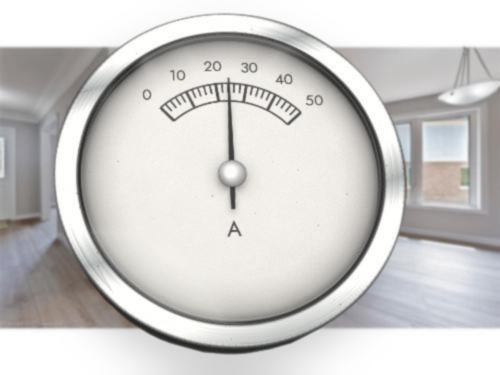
24 A
